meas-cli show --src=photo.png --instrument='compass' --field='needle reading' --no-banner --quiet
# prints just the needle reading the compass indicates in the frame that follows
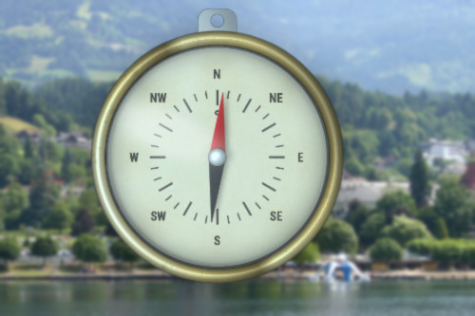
5 °
